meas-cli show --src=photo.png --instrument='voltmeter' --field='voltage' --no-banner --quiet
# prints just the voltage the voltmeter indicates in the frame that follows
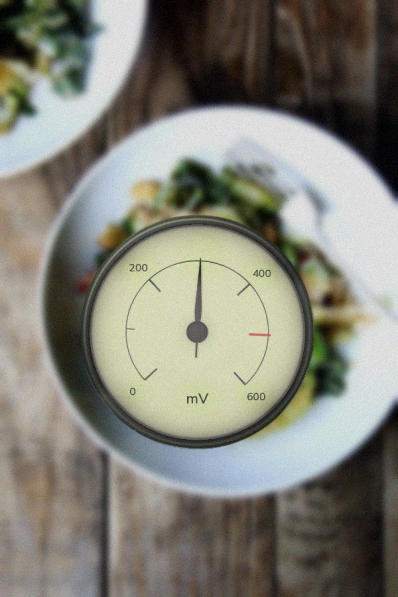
300 mV
